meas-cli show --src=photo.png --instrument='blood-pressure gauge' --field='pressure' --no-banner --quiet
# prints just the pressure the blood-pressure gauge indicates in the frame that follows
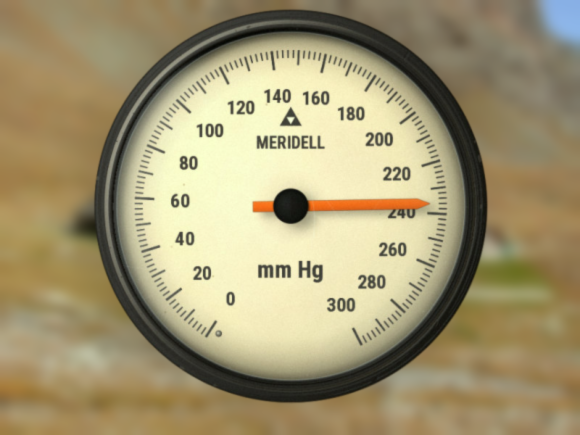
236 mmHg
